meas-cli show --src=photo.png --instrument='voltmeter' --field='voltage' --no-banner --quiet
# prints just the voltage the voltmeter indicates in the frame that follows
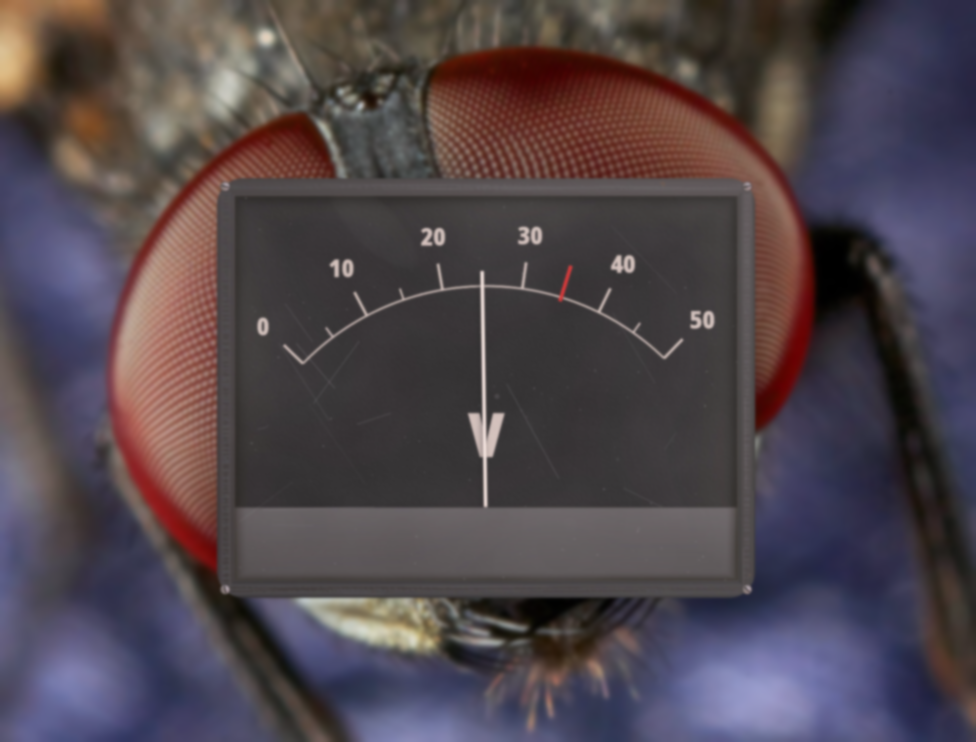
25 V
